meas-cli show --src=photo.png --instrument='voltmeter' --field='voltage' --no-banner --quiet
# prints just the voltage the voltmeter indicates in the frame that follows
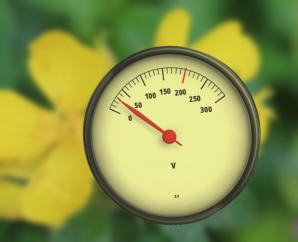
30 V
